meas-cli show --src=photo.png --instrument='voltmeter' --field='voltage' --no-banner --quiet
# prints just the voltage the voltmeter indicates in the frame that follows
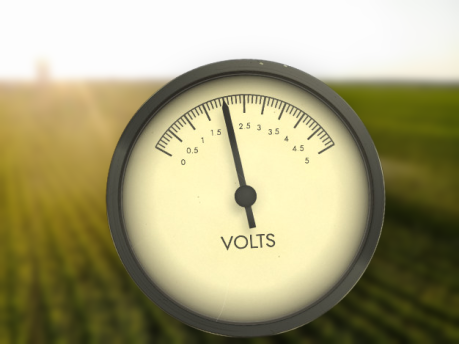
2 V
